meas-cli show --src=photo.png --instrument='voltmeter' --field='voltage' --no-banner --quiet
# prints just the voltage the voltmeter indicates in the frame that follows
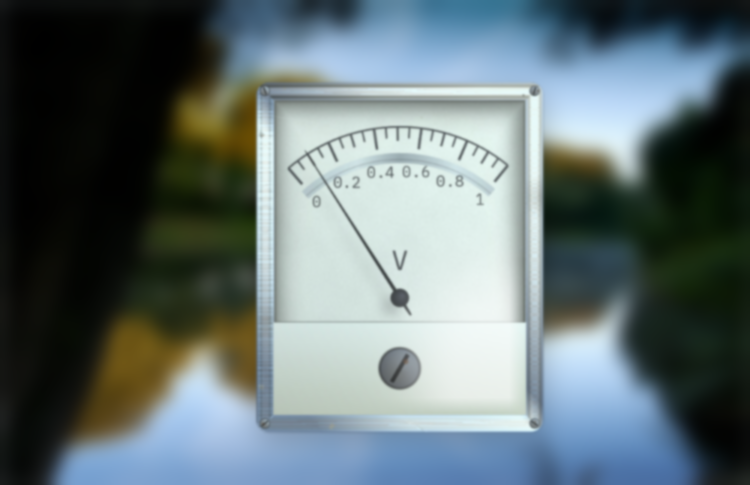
0.1 V
